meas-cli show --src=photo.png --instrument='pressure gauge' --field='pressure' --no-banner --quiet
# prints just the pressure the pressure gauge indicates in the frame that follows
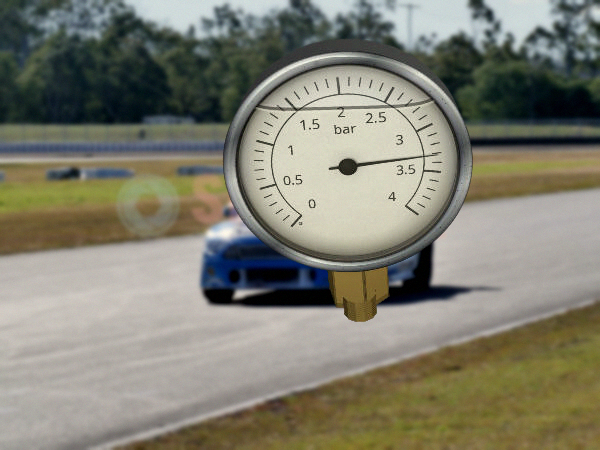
3.3 bar
